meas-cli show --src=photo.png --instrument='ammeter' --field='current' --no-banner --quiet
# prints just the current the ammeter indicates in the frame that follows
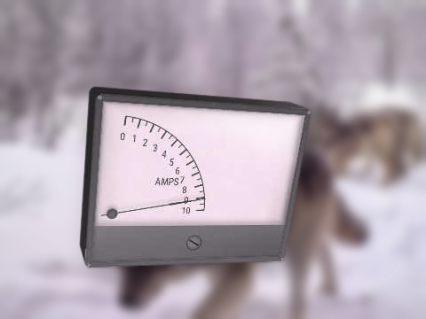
9 A
